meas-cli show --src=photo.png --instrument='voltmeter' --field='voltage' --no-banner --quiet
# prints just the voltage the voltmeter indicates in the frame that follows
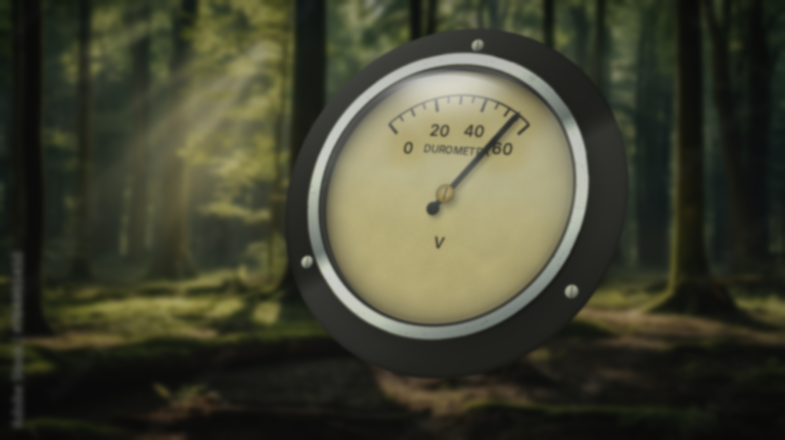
55 V
